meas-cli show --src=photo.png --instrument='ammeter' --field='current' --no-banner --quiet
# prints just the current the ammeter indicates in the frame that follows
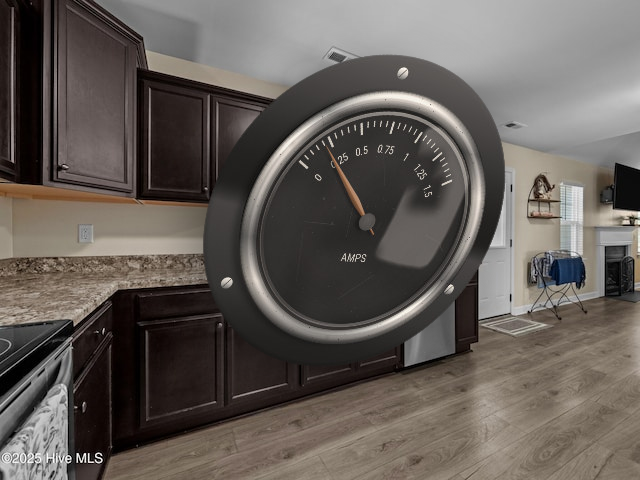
0.2 A
